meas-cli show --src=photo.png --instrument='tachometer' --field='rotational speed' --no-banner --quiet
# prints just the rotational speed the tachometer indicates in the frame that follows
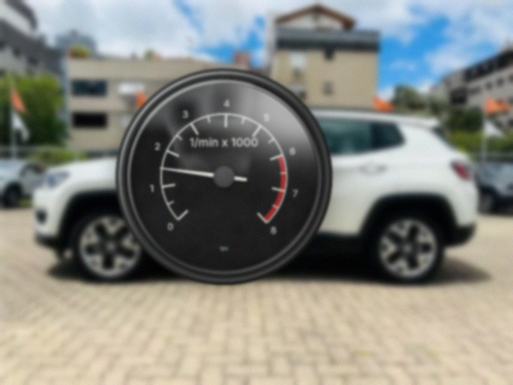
1500 rpm
